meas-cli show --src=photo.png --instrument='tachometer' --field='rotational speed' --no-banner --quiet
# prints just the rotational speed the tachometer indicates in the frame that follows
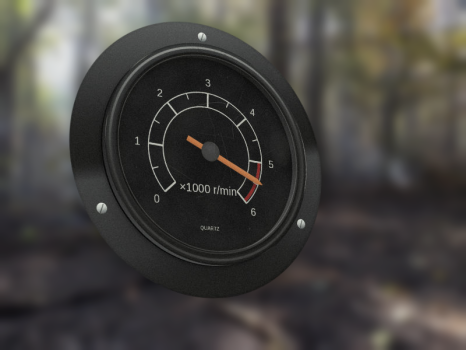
5500 rpm
